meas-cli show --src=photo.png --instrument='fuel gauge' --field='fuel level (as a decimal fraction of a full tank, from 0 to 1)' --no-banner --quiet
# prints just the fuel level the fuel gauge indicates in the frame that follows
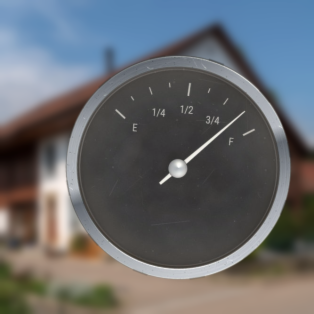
0.875
